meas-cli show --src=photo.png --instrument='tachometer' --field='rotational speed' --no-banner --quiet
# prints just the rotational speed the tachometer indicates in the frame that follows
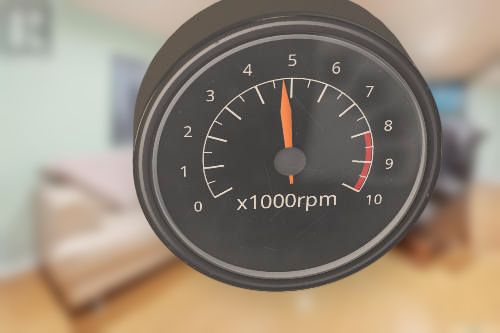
4750 rpm
